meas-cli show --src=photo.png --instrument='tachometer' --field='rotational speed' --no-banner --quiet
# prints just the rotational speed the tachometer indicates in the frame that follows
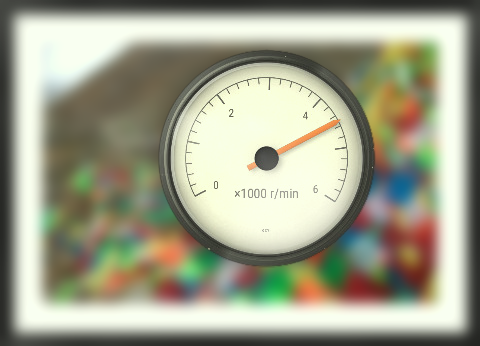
4500 rpm
